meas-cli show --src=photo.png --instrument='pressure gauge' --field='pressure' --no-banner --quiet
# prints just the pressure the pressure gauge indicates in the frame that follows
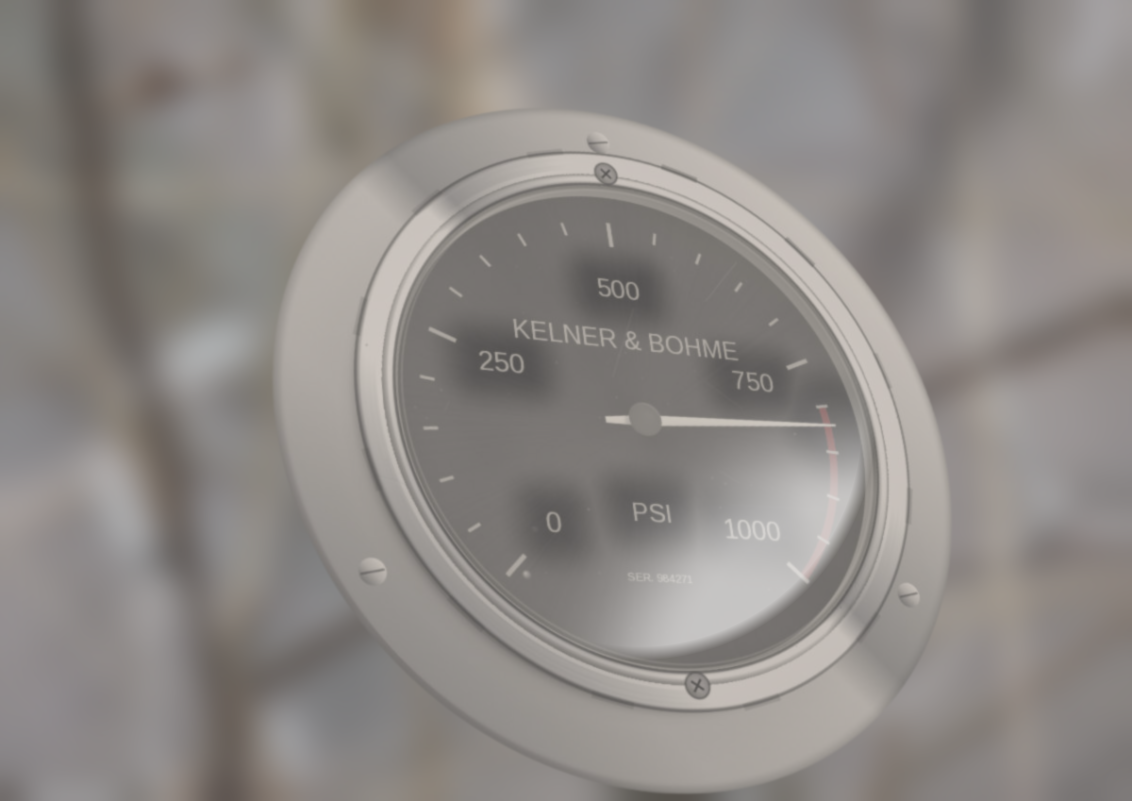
825 psi
